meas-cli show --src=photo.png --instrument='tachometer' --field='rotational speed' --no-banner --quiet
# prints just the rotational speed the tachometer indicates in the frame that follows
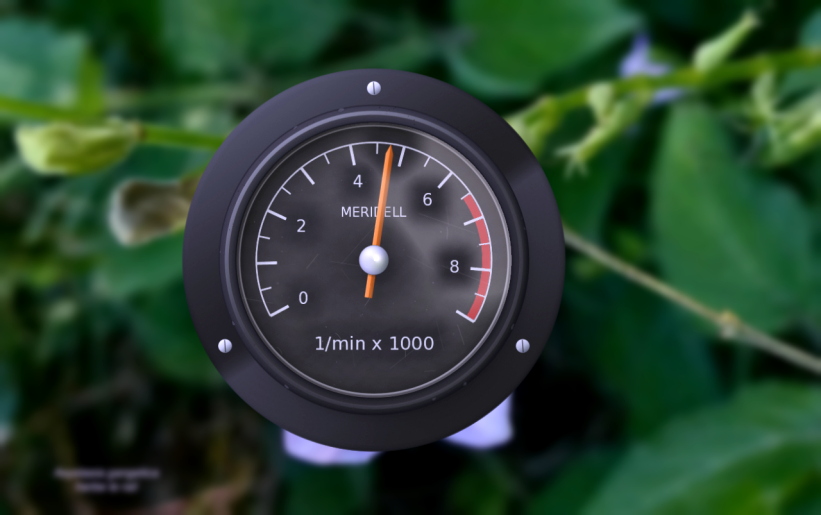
4750 rpm
